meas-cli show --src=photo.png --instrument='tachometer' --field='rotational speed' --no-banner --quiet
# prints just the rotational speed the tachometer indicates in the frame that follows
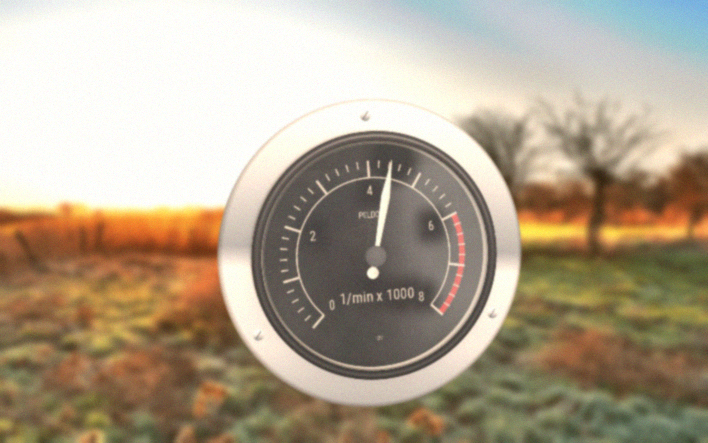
4400 rpm
